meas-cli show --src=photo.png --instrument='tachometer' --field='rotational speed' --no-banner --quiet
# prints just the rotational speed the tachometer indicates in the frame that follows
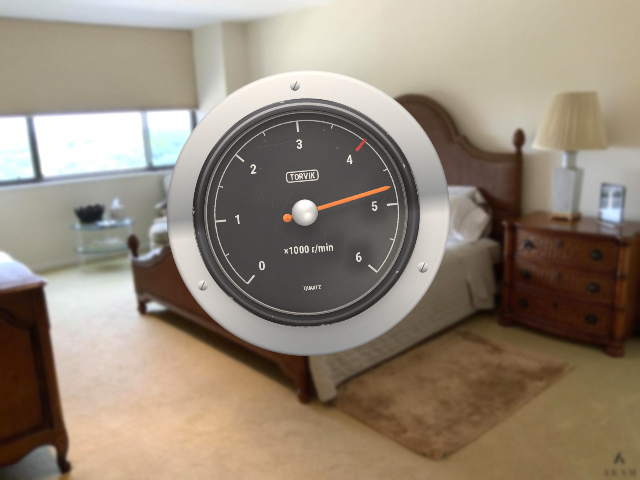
4750 rpm
